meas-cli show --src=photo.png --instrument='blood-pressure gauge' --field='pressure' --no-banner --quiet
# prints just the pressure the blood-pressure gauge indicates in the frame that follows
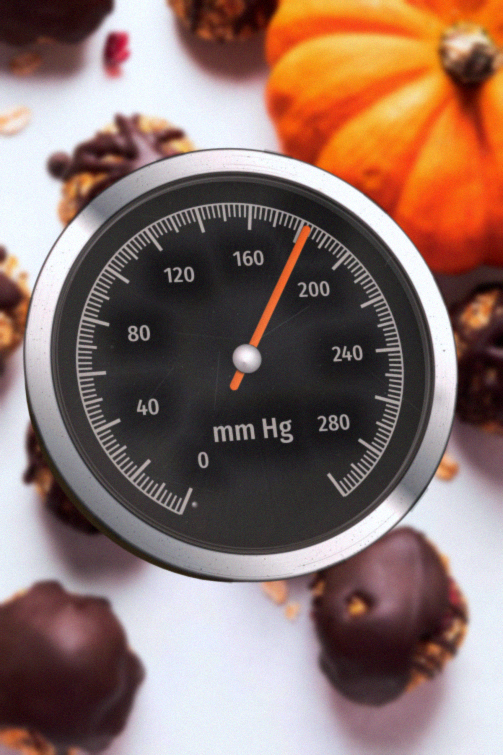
182 mmHg
